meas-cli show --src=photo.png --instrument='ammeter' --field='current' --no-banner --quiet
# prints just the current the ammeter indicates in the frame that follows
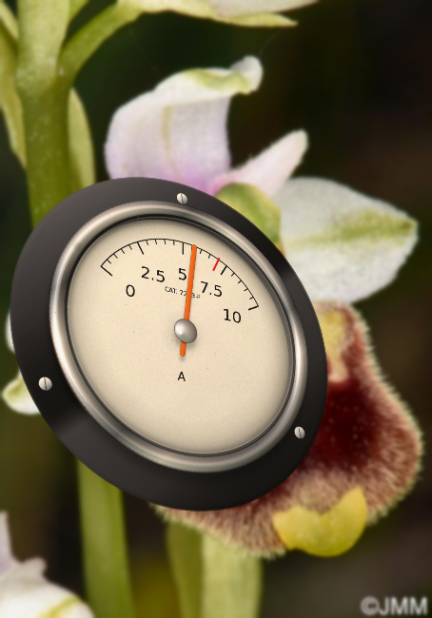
5.5 A
